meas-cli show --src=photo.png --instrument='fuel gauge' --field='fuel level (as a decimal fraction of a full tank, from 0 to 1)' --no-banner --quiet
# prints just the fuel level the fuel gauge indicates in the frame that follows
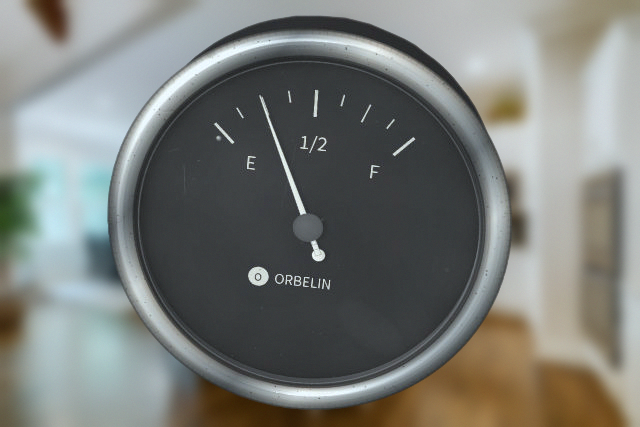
0.25
